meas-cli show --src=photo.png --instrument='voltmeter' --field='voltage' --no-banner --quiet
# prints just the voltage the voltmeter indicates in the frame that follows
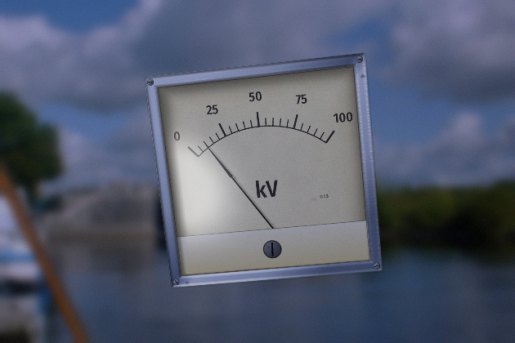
10 kV
